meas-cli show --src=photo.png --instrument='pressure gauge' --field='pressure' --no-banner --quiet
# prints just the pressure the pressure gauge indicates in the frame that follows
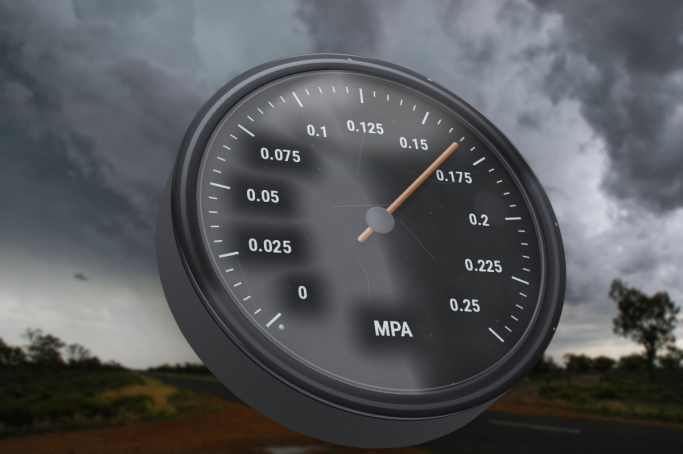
0.165 MPa
